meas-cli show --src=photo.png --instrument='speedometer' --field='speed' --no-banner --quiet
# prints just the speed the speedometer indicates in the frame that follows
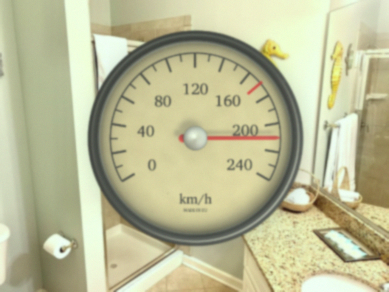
210 km/h
